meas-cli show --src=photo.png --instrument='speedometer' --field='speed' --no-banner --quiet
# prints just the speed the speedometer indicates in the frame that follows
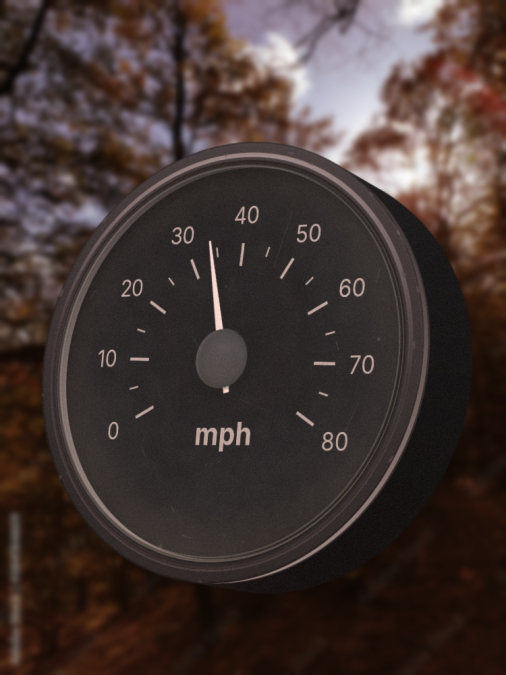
35 mph
